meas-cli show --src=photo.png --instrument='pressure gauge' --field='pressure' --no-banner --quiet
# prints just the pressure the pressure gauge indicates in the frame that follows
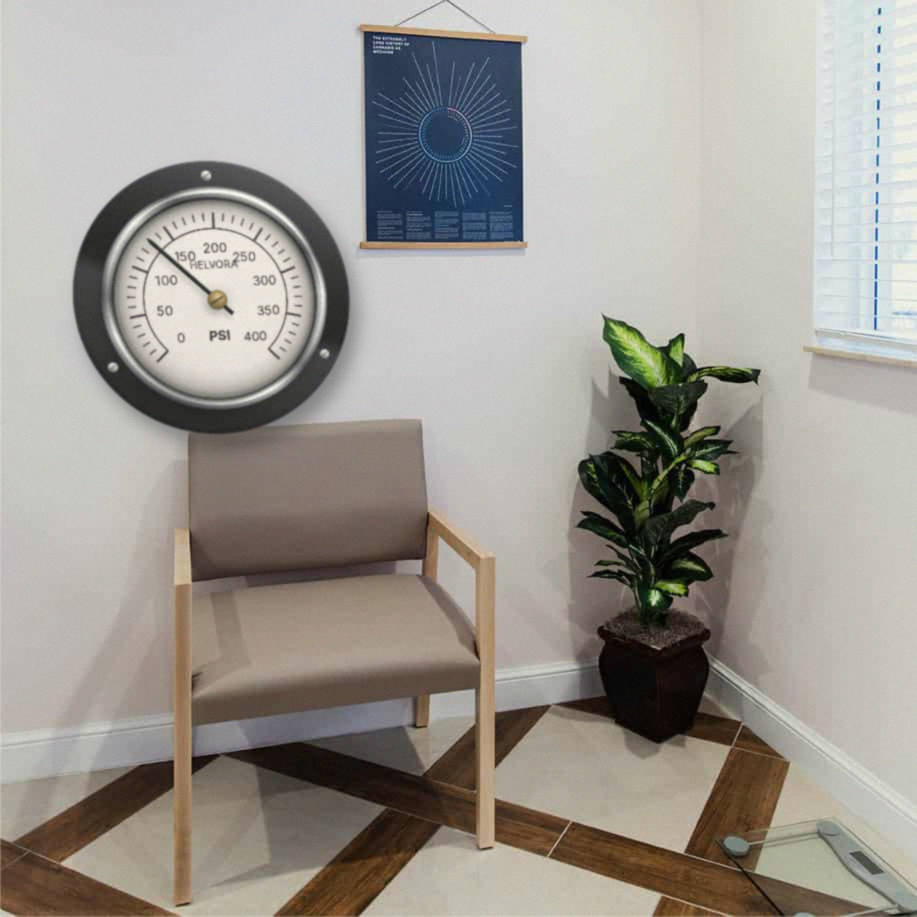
130 psi
